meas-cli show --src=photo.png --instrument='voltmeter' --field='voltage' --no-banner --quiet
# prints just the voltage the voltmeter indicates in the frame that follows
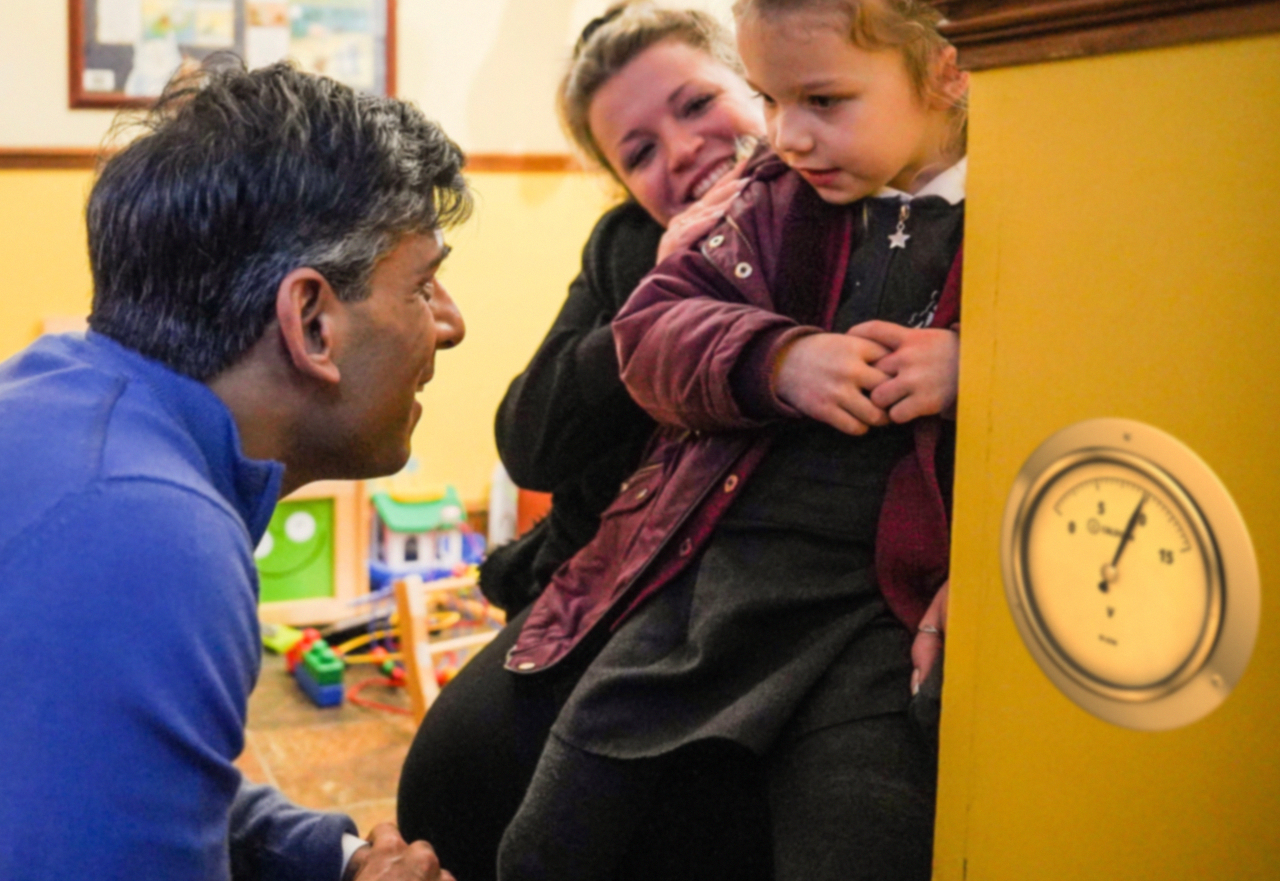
10 V
